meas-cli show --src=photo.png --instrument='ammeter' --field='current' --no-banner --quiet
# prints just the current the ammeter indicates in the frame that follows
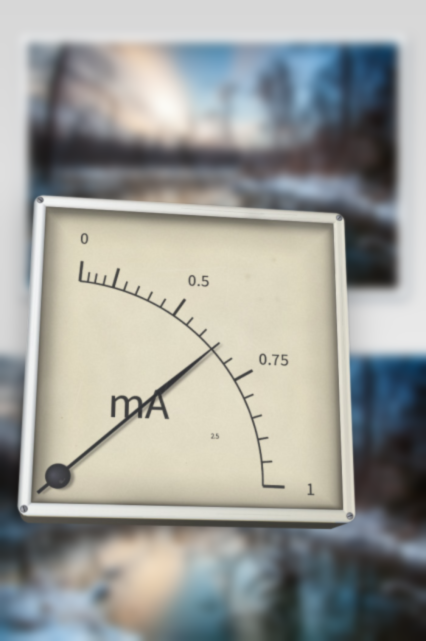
0.65 mA
